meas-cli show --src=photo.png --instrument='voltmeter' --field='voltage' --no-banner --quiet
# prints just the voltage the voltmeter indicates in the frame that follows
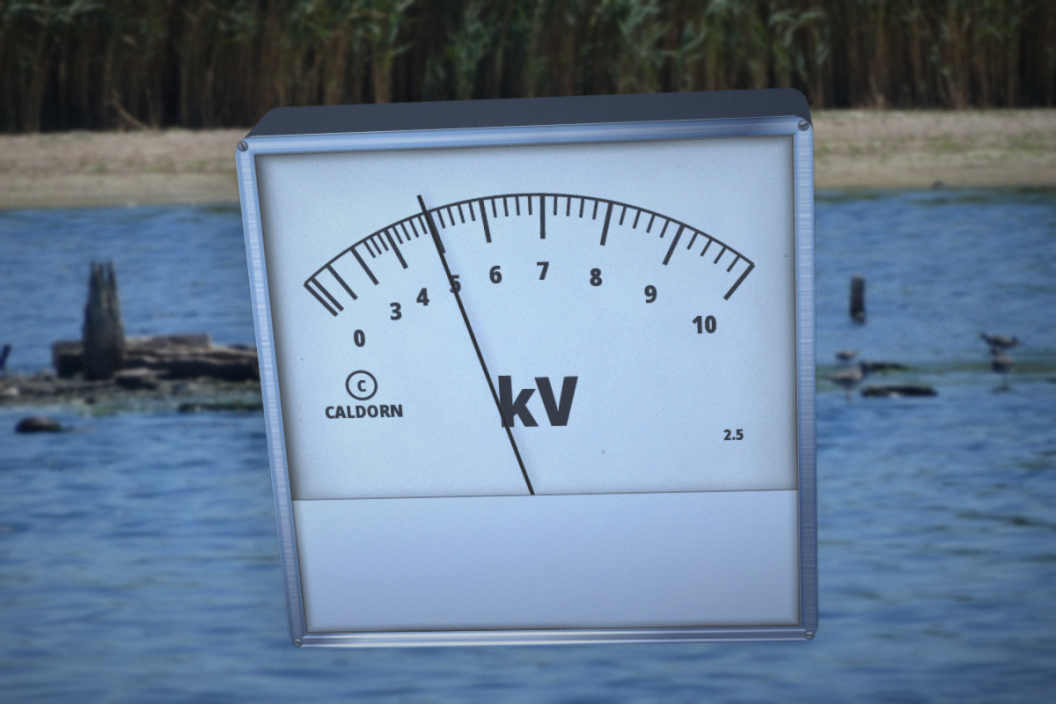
5 kV
